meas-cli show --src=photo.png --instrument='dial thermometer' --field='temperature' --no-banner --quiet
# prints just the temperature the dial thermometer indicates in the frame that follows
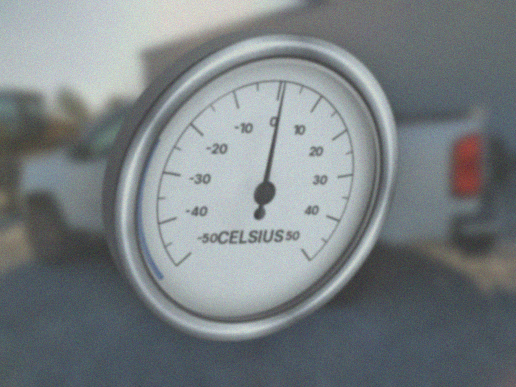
0 °C
